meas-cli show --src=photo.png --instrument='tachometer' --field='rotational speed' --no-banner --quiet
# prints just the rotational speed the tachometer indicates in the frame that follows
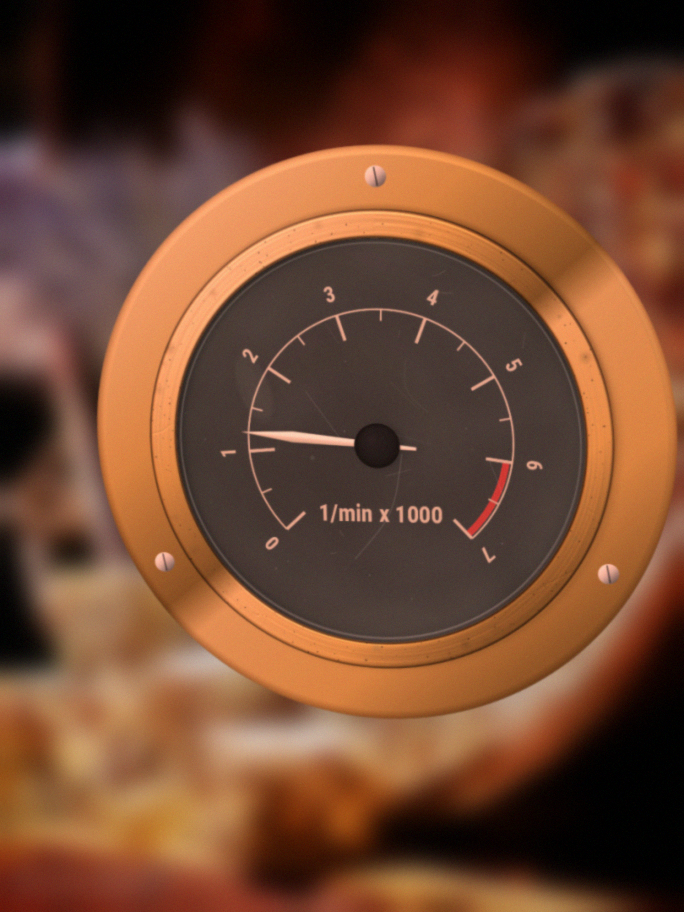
1250 rpm
